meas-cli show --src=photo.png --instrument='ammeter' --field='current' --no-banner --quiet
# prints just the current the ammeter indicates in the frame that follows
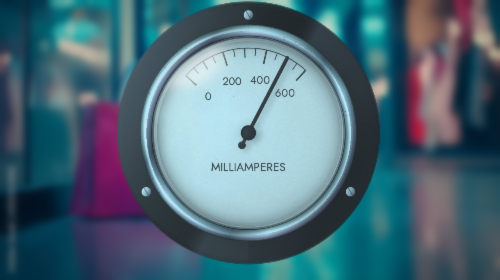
500 mA
